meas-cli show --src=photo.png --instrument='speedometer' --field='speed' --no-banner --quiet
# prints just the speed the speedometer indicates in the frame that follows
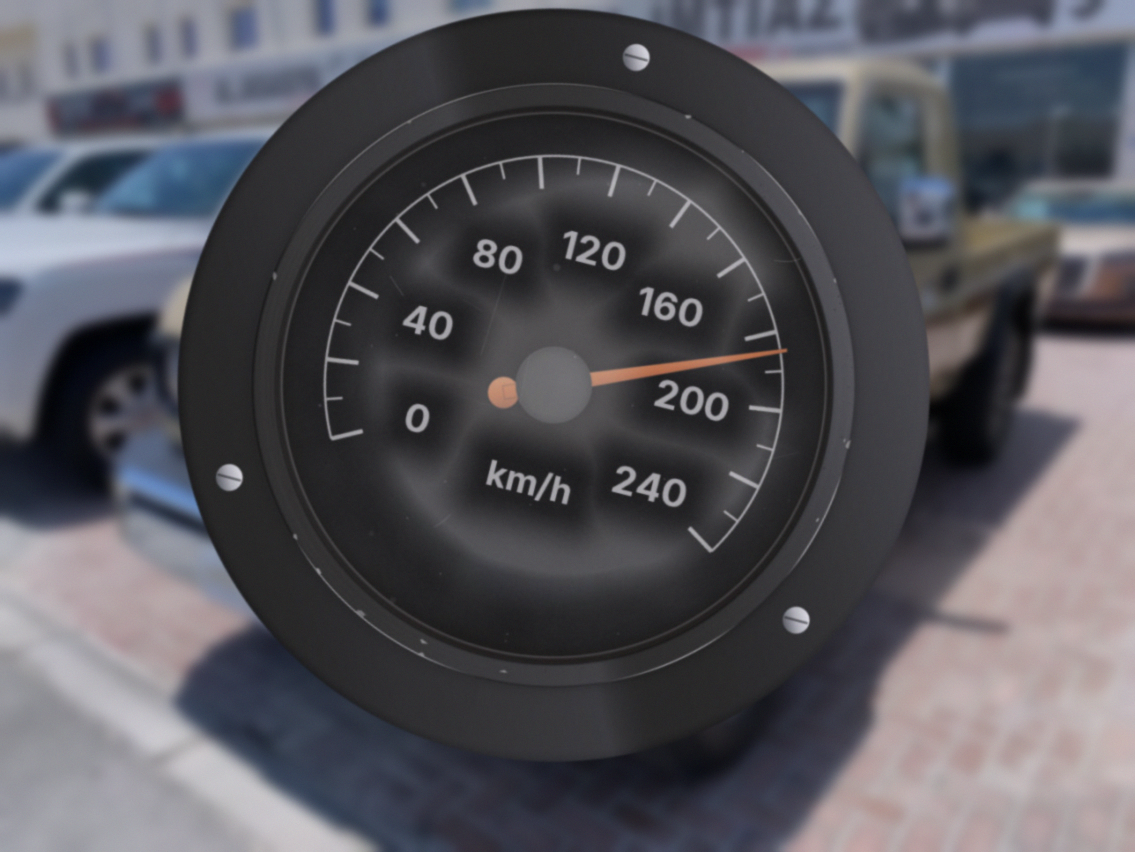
185 km/h
